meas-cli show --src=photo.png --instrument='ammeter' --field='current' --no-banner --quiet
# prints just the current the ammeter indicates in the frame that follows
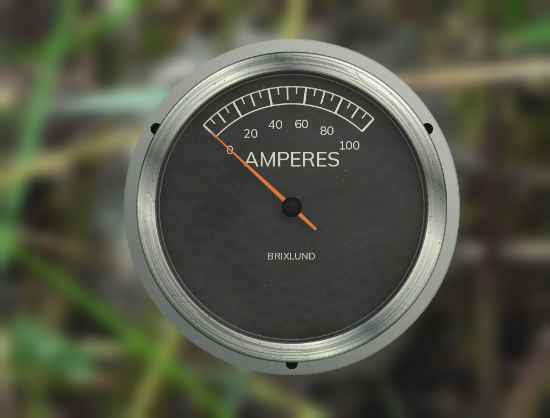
0 A
